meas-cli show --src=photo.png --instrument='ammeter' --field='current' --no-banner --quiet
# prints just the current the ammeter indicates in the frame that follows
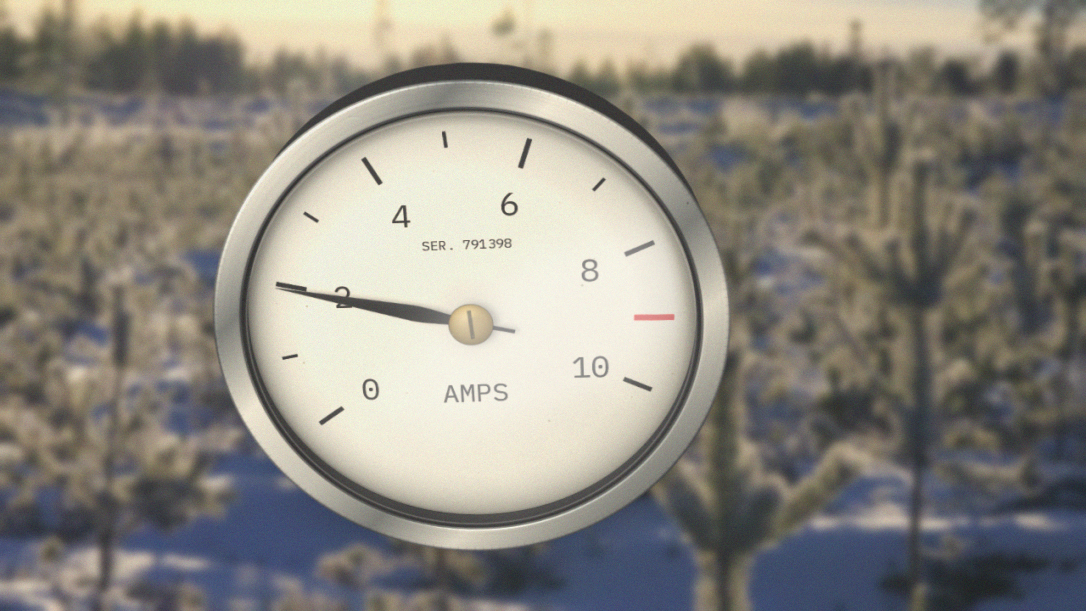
2 A
